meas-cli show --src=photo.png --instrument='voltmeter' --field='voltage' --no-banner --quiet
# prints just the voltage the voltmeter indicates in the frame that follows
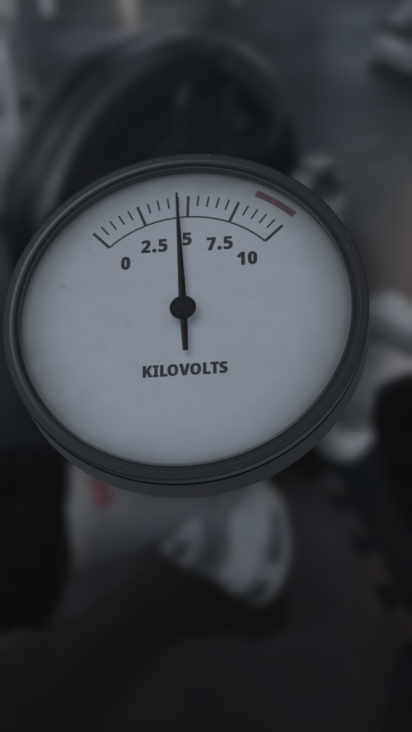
4.5 kV
